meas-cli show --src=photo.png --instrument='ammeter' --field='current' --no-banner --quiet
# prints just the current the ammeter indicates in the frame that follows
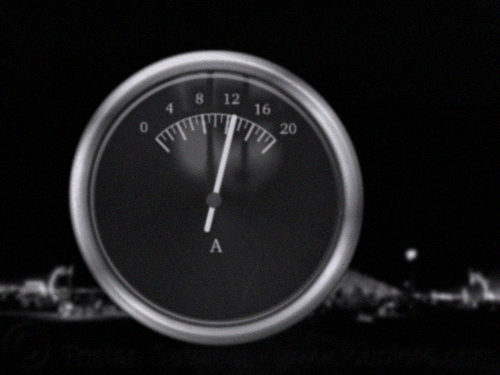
13 A
